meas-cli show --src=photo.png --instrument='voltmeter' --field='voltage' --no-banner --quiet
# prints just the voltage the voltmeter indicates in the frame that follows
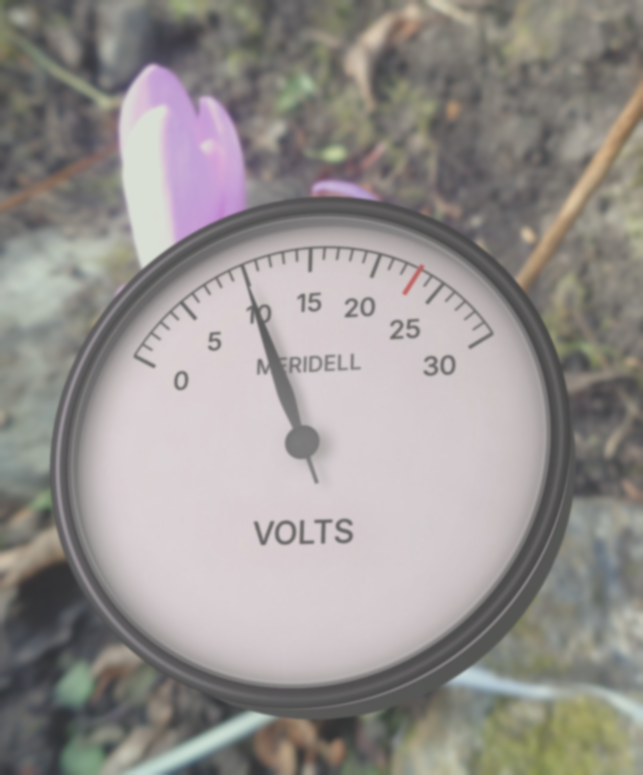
10 V
